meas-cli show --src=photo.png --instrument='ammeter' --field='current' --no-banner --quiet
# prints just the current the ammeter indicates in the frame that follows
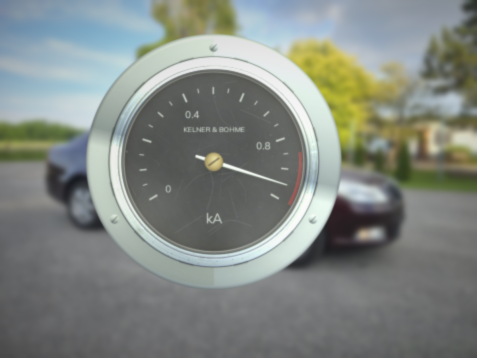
0.95 kA
